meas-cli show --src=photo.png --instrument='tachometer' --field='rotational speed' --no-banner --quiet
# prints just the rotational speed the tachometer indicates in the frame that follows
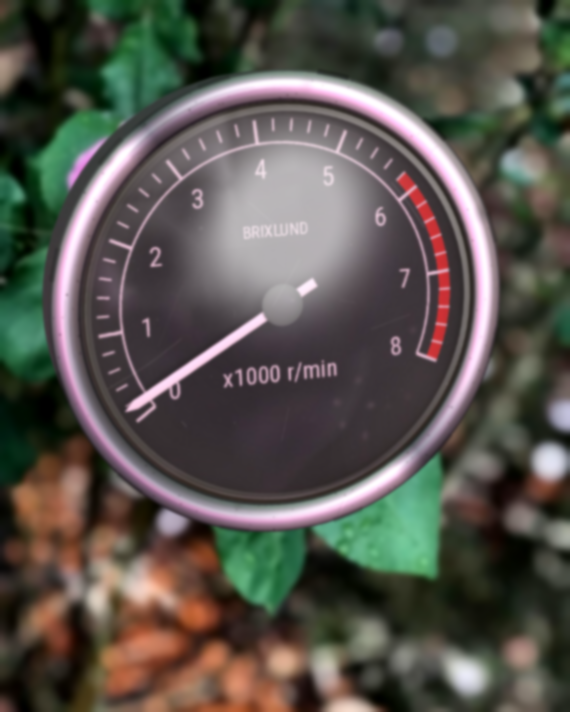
200 rpm
